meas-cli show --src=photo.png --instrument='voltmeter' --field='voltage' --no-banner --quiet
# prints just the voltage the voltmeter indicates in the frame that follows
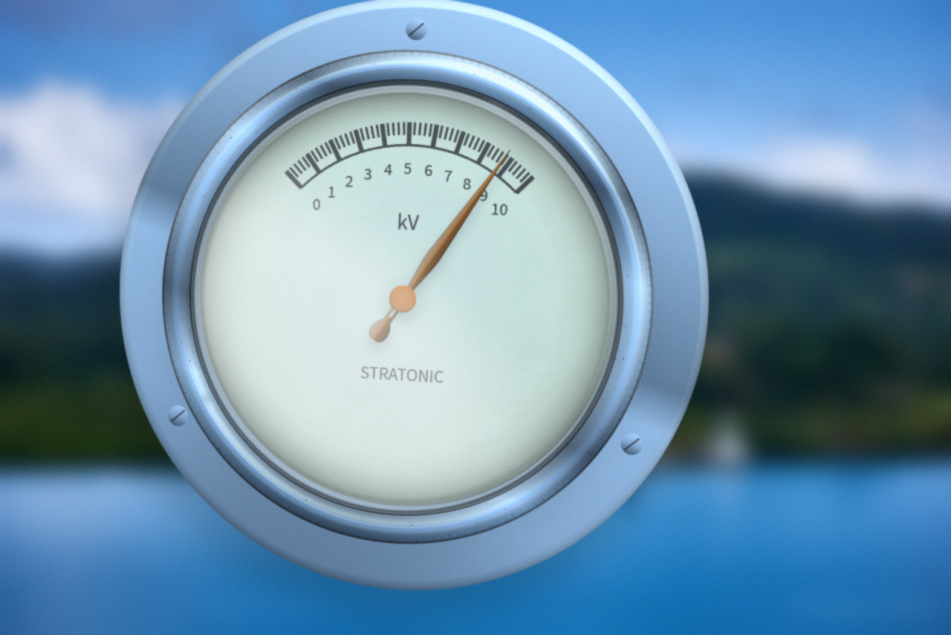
8.8 kV
